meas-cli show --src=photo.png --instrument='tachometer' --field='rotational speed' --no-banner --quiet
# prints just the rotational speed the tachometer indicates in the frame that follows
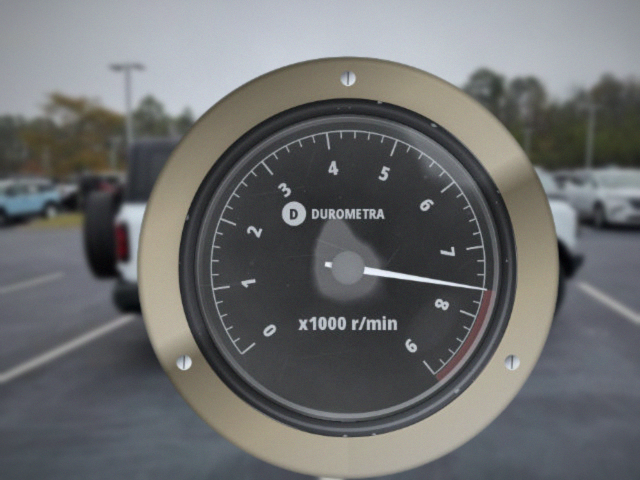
7600 rpm
